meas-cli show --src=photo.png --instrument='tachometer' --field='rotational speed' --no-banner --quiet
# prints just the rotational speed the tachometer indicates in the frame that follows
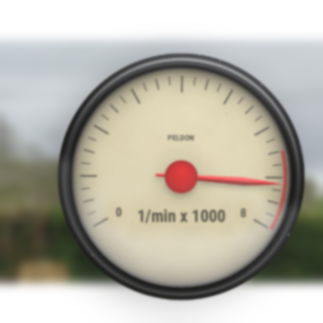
7125 rpm
